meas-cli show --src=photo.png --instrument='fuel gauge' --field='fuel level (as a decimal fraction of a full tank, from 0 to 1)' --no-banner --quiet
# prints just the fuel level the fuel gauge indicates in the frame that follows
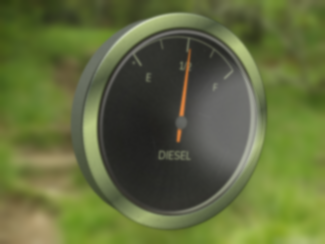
0.5
